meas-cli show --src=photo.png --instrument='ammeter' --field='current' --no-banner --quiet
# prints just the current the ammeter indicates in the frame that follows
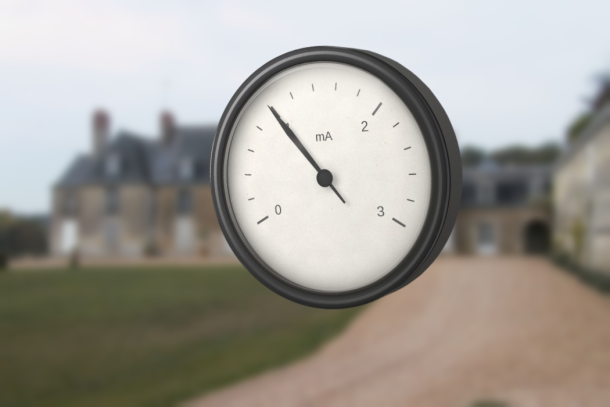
1 mA
